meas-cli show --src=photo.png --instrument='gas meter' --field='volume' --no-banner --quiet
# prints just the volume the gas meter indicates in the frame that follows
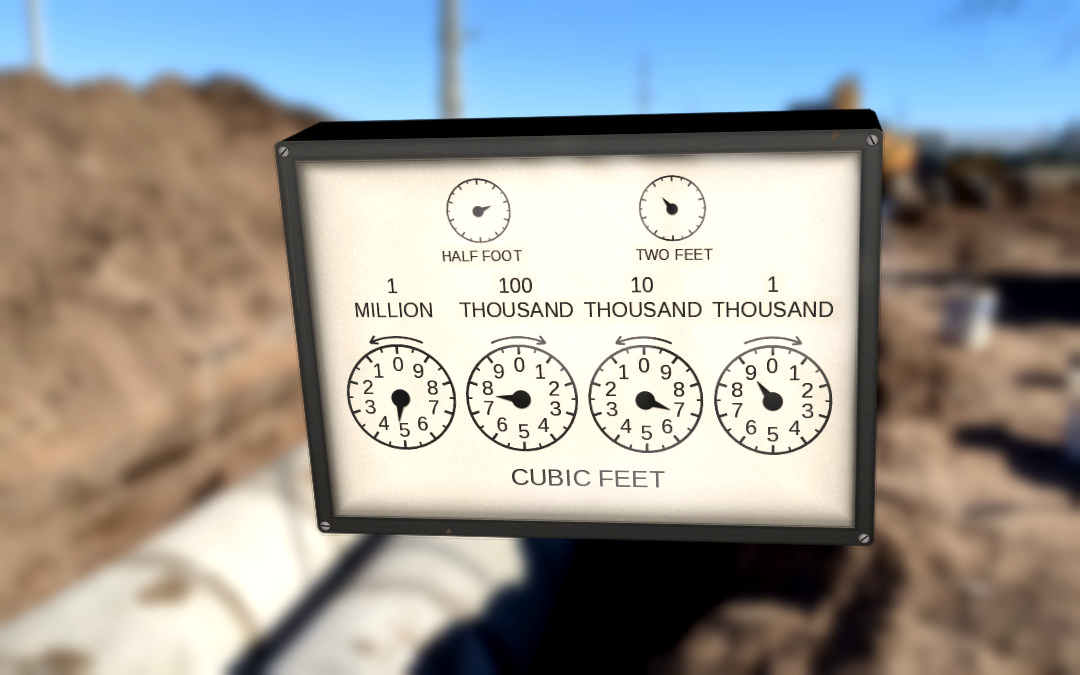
476900 ft³
